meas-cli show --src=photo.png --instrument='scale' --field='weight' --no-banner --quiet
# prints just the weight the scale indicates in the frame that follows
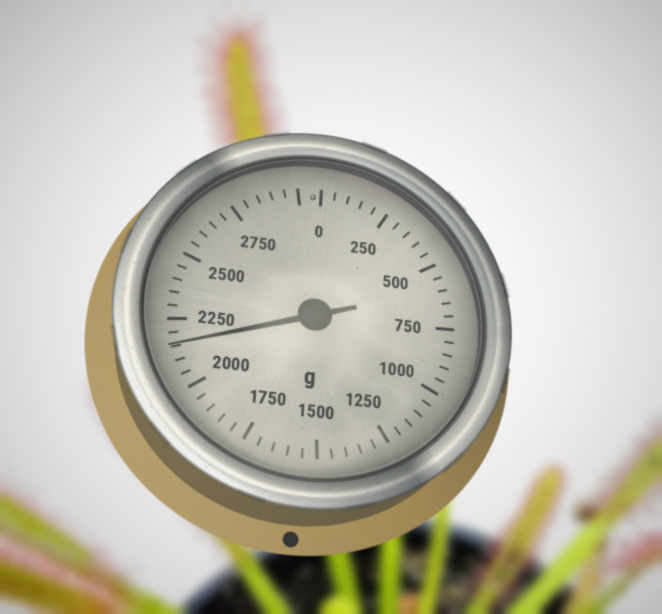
2150 g
